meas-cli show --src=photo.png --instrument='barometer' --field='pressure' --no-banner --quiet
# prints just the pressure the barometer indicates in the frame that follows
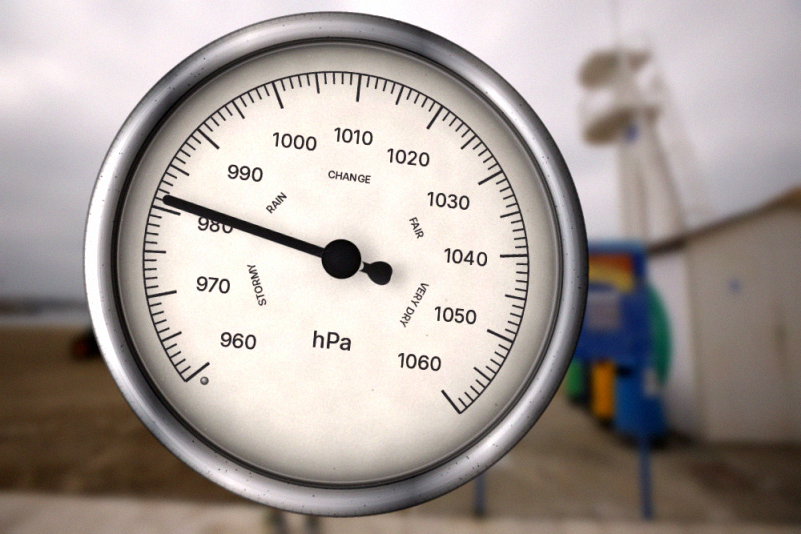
981 hPa
